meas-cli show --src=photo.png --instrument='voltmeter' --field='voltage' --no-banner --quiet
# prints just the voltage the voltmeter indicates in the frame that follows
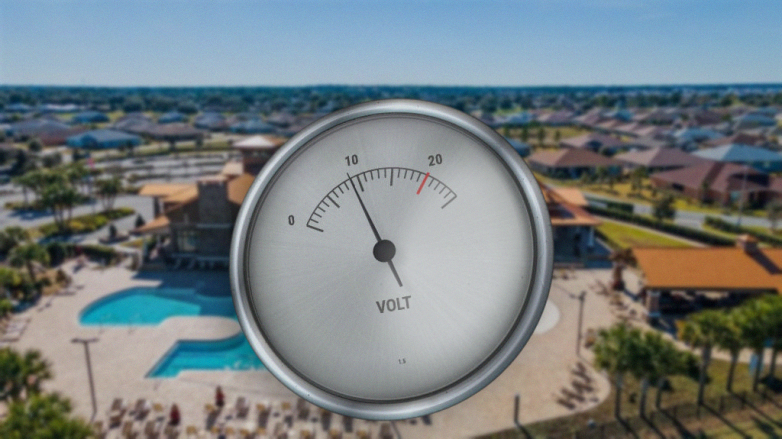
9 V
